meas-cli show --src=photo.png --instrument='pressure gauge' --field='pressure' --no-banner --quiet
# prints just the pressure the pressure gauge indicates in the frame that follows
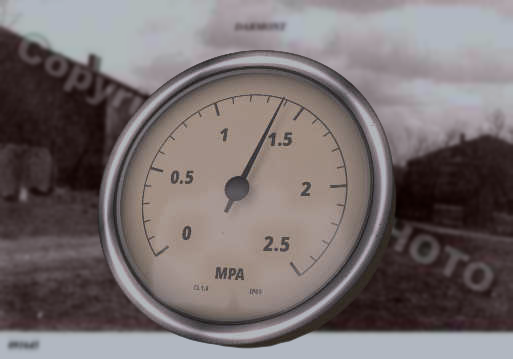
1.4 MPa
